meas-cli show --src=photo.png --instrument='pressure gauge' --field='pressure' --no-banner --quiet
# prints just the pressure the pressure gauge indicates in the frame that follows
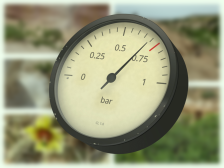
0.7 bar
